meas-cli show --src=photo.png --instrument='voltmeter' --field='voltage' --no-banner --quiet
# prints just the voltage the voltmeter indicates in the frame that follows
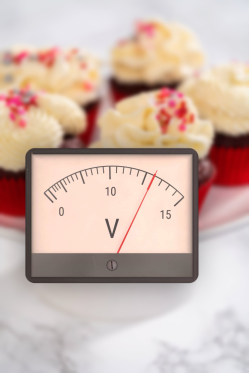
13 V
